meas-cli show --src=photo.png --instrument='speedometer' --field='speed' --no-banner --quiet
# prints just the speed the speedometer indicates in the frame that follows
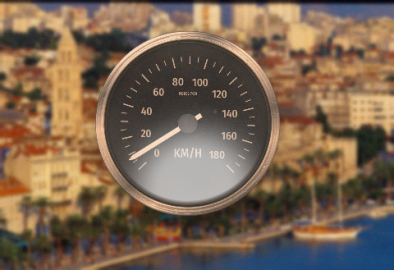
7.5 km/h
